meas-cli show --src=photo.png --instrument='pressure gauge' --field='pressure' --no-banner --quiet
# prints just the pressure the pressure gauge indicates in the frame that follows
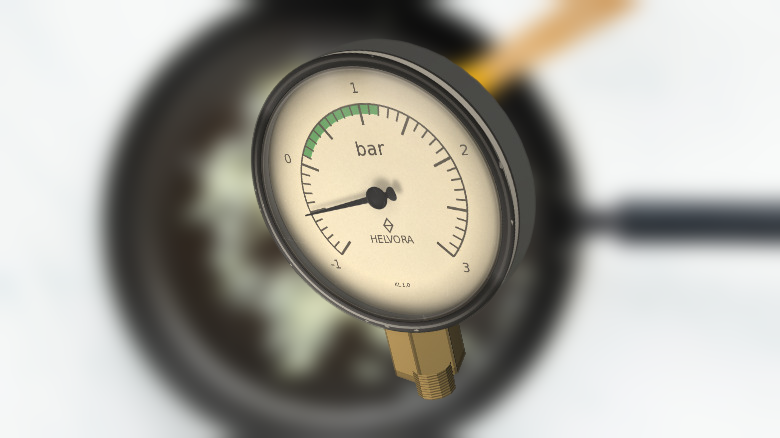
-0.5 bar
